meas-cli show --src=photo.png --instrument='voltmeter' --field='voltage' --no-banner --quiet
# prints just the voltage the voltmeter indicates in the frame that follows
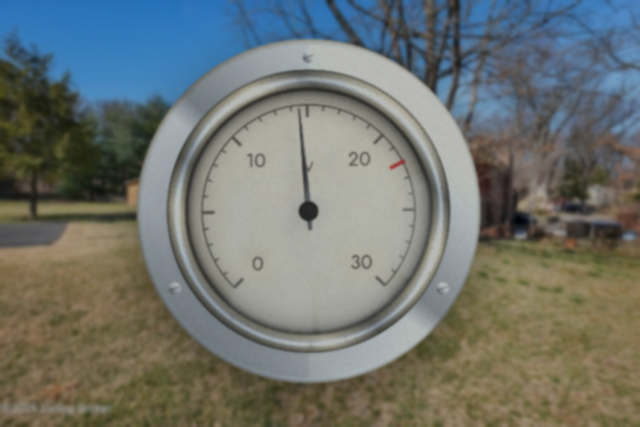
14.5 V
